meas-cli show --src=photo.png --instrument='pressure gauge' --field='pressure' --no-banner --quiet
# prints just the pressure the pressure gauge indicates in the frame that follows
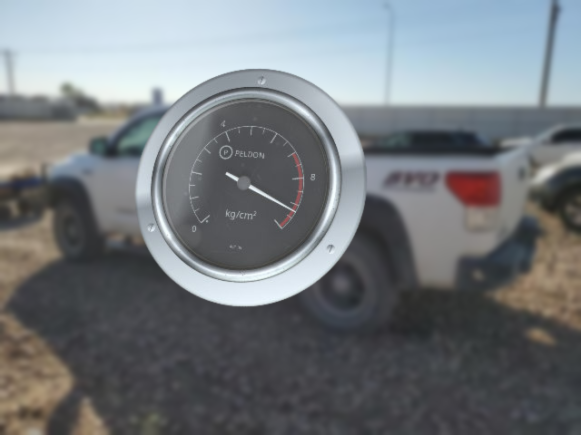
9.25 kg/cm²
